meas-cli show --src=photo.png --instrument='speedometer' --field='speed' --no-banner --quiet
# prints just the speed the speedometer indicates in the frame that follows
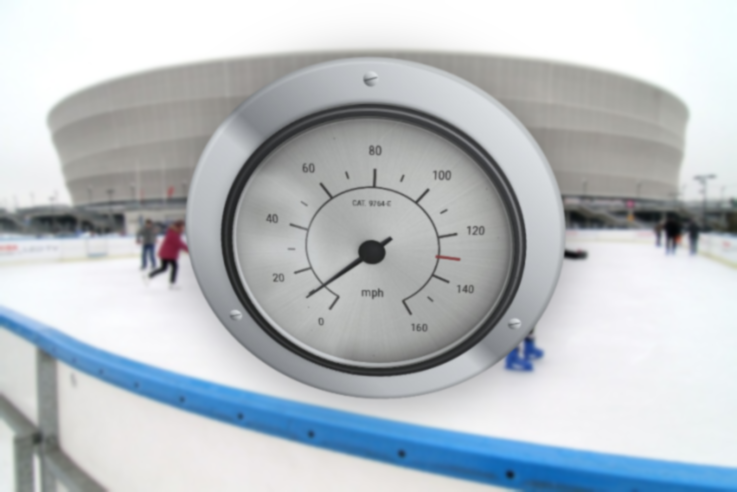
10 mph
